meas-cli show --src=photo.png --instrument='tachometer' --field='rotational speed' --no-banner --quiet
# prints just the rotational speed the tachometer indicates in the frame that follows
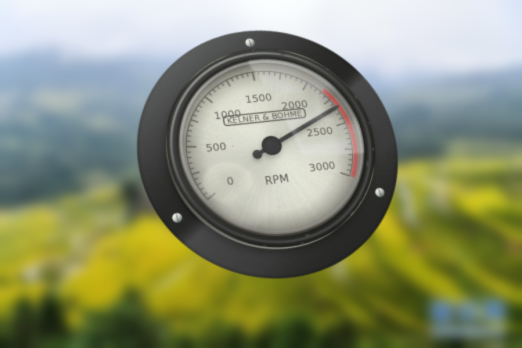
2350 rpm
